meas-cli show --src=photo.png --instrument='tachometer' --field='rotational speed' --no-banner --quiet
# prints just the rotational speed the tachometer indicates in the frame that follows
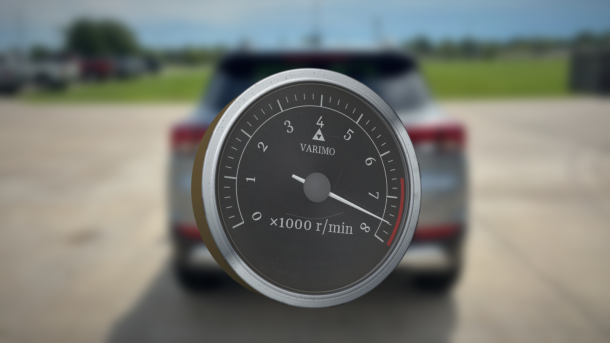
7600 rpm
